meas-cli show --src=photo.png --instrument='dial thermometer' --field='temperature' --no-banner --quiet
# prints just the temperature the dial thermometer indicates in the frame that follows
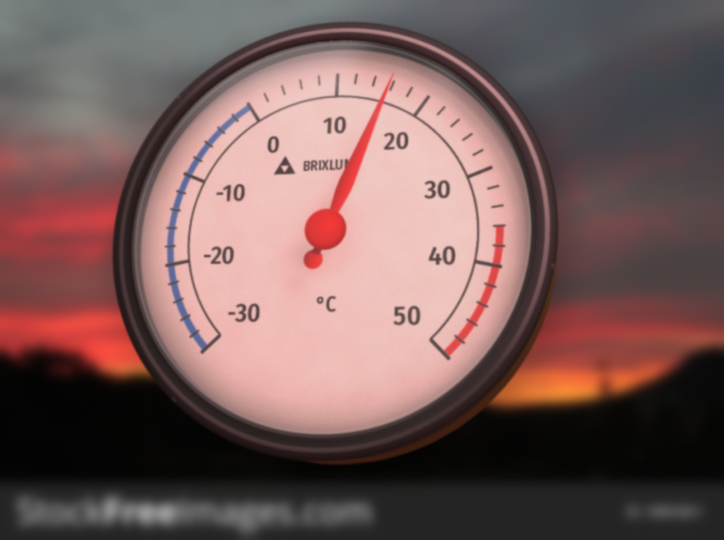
16 °C
